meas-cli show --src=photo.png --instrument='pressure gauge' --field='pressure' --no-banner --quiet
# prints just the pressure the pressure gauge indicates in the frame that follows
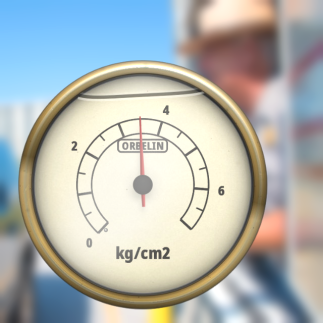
3.5 kg/cm²
